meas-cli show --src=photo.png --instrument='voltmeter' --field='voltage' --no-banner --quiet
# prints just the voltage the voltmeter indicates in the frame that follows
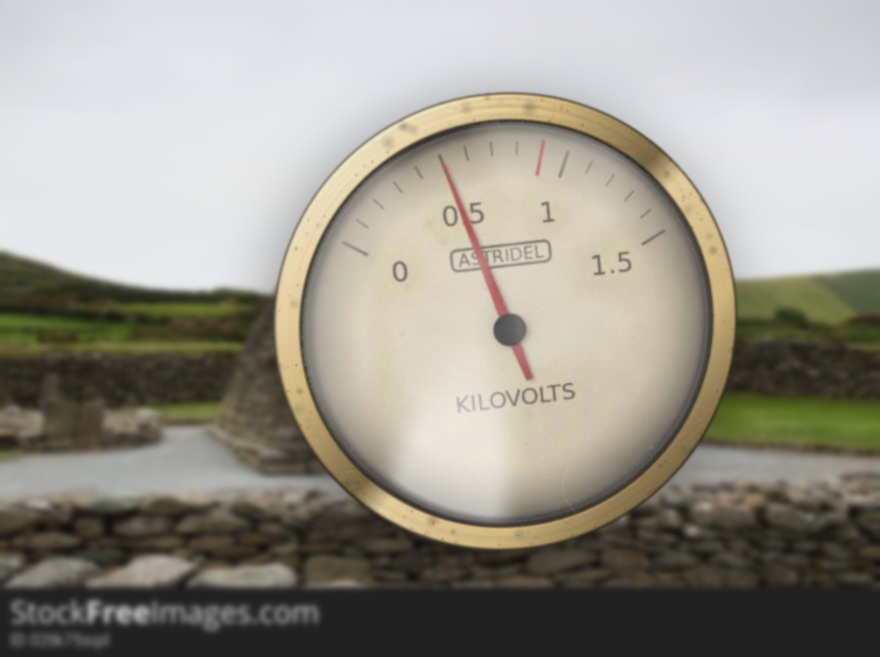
0.5 kV
